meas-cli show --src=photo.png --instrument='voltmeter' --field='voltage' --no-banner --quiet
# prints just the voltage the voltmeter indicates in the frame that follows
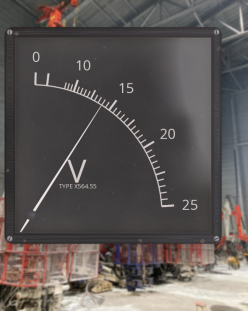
14 V
